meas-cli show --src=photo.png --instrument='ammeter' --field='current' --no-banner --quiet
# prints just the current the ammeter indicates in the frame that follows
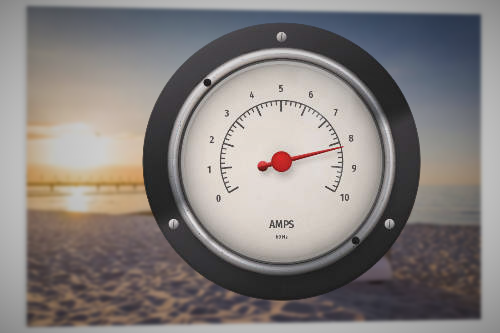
8.2 A
